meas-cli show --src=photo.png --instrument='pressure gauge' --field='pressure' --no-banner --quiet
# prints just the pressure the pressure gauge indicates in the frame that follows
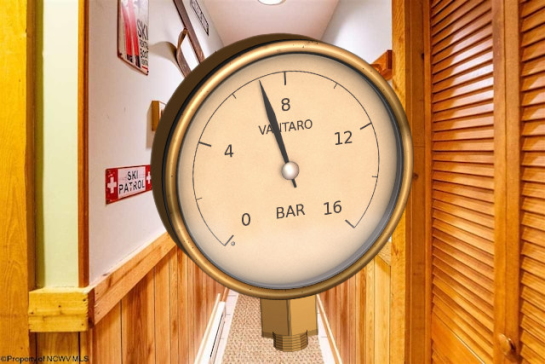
7 bar
